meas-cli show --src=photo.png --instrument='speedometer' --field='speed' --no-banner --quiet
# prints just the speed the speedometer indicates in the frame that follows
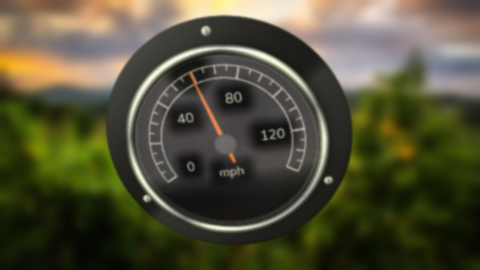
60 mph
